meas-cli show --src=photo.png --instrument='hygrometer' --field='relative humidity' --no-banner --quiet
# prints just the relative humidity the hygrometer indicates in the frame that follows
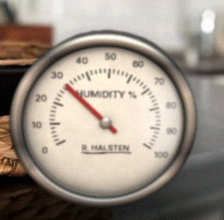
30 %
